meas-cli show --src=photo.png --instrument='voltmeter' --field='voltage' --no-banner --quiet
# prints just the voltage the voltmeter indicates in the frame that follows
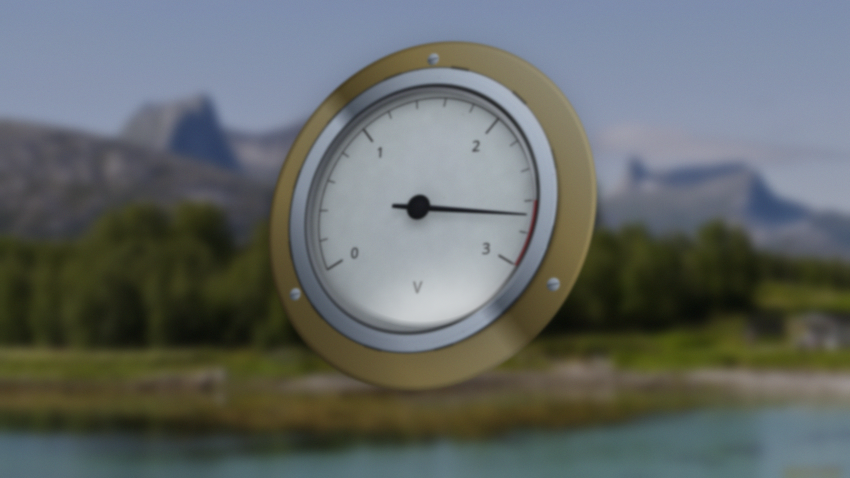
2.7 V
